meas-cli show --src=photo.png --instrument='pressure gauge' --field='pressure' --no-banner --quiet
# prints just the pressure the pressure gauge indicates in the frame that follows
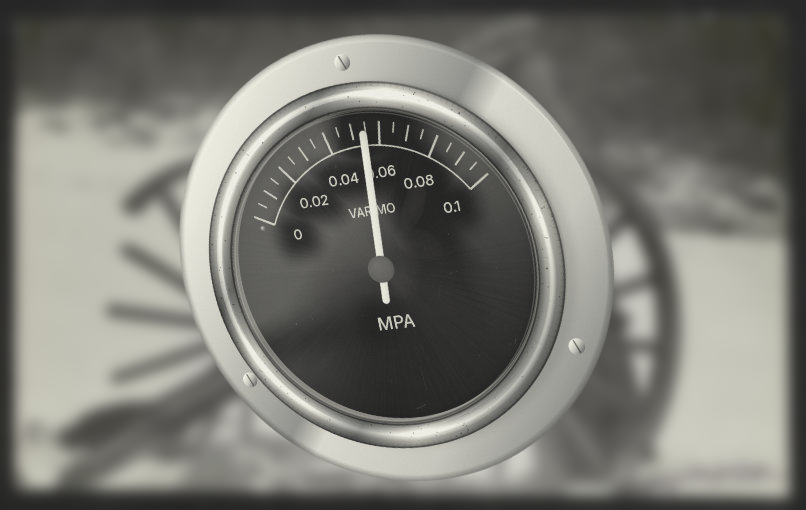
0.055 MPa
